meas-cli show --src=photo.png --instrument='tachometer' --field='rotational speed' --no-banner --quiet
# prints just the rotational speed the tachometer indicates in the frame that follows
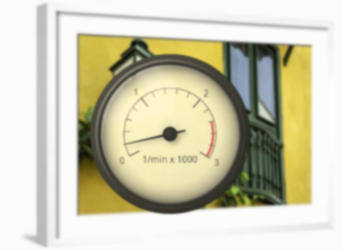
200 rpm
